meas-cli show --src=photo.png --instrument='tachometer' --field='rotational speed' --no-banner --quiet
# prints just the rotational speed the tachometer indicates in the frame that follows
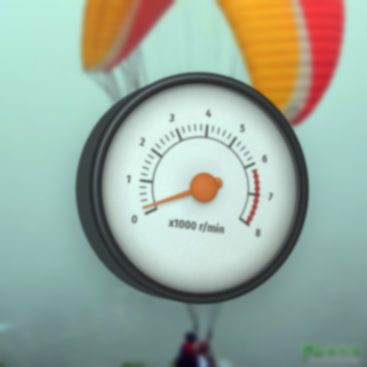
200 rpm
